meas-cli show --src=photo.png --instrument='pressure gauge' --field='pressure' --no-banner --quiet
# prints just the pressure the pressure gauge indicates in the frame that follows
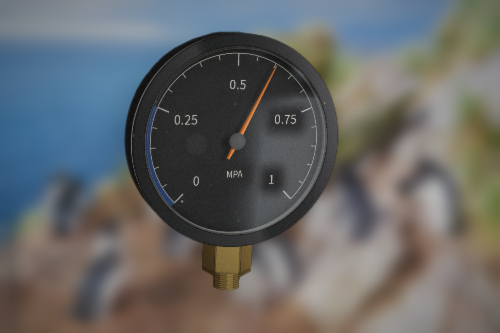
0.6 MPa
